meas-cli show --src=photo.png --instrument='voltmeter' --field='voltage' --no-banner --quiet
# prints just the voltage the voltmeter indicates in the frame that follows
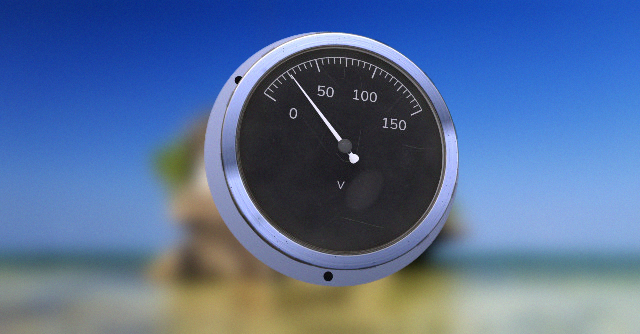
25 V
